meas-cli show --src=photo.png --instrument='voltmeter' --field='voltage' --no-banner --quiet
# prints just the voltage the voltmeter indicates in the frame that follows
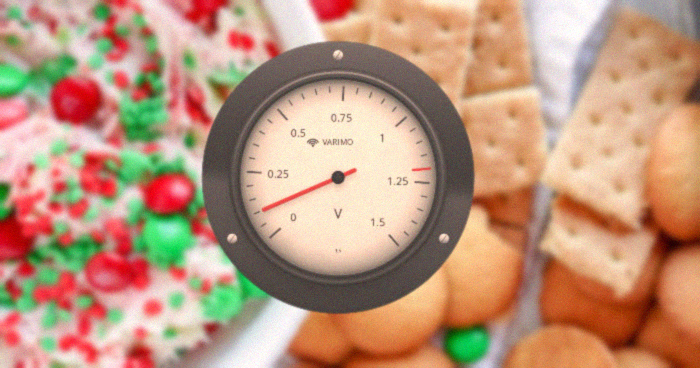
0.1 V
